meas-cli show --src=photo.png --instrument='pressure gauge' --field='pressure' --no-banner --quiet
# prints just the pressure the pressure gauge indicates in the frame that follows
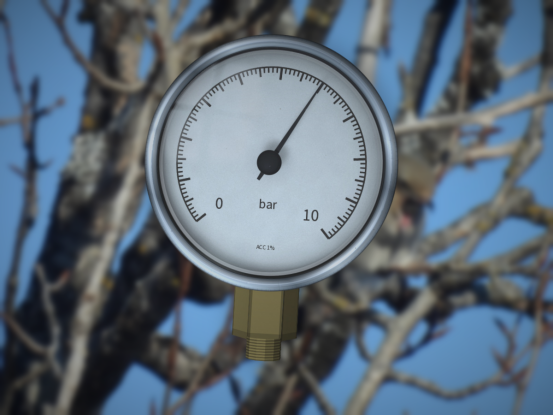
6 bar
